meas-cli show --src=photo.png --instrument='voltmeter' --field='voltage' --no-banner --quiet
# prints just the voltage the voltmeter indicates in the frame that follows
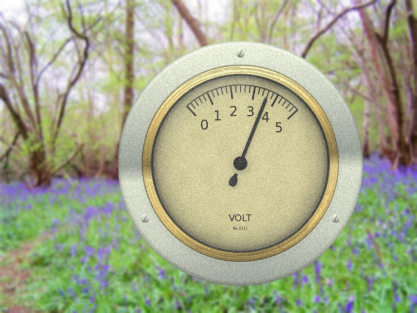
3.6 V
